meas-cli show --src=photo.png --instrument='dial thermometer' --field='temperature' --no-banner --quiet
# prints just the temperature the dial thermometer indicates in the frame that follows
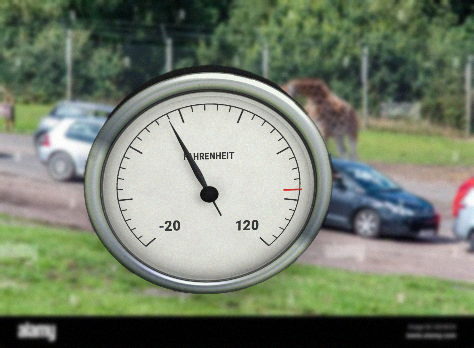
36 °F
